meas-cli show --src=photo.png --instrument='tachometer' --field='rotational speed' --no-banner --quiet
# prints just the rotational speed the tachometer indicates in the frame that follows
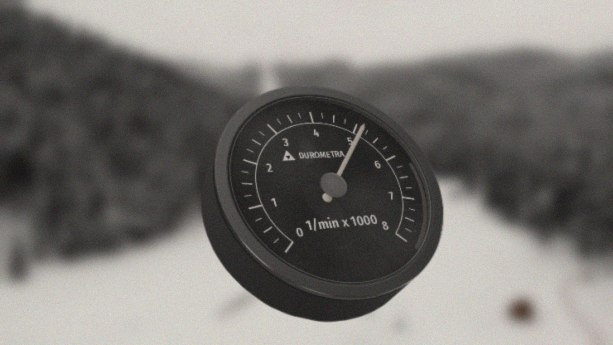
5125 rpm
